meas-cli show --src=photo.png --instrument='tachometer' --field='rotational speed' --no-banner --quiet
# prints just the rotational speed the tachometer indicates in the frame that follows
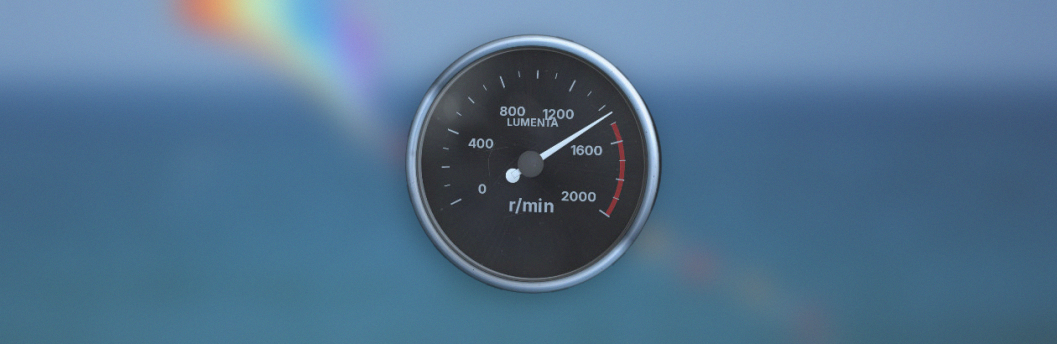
1450 rpm
